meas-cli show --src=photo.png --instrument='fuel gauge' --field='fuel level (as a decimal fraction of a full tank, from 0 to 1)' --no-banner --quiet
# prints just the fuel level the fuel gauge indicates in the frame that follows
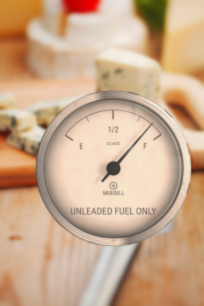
0.875
